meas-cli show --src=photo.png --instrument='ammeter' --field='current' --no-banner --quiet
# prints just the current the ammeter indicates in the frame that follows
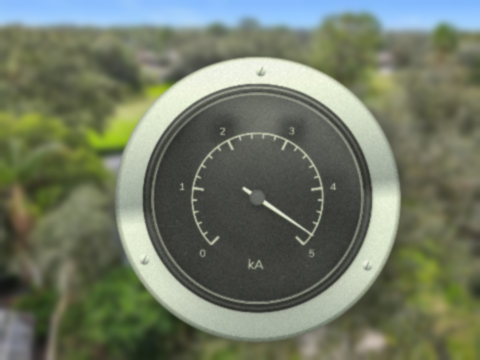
4.8 kA
